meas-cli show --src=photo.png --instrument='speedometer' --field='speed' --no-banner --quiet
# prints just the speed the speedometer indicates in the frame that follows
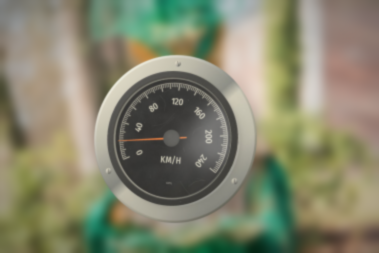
20 km/h
